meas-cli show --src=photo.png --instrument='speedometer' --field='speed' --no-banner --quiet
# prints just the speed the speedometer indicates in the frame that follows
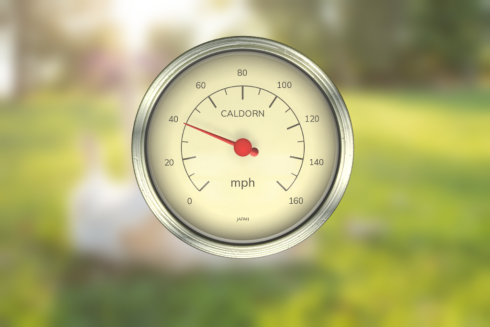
40 mph
